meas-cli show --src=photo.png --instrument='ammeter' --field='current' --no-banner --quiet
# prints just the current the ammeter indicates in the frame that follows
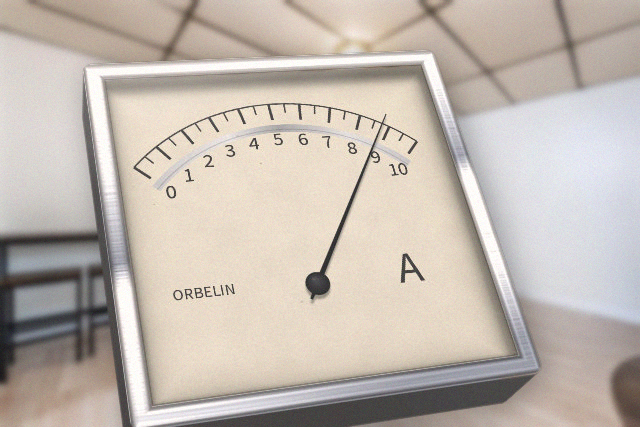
8.75 A
